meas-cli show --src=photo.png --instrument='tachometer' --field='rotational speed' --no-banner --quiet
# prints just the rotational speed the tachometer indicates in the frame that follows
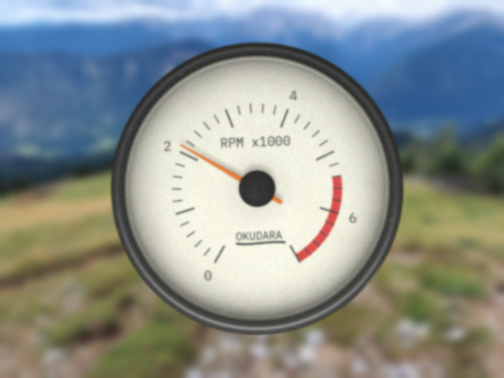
2100 rpm
